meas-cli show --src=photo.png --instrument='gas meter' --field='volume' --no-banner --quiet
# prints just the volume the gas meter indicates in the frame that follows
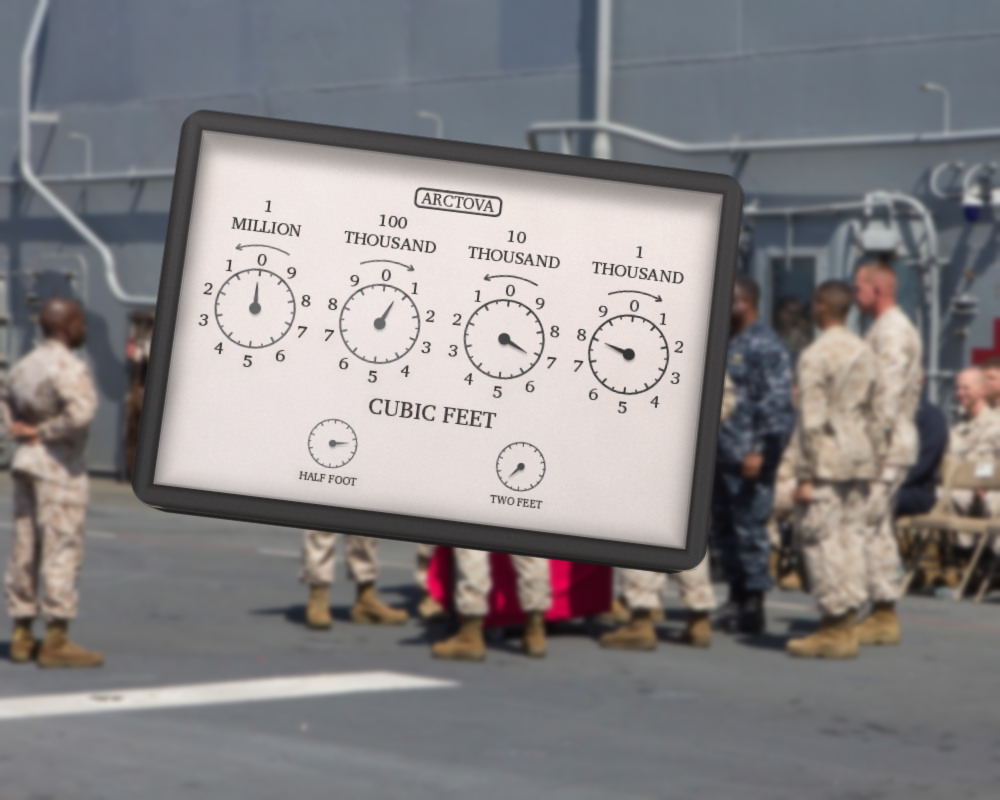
6800 ft³
